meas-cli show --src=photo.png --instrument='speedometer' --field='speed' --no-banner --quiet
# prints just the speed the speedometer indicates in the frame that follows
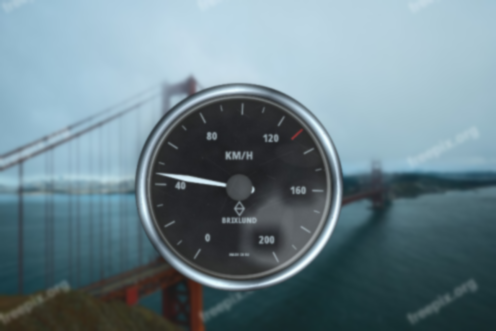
45 km/h
